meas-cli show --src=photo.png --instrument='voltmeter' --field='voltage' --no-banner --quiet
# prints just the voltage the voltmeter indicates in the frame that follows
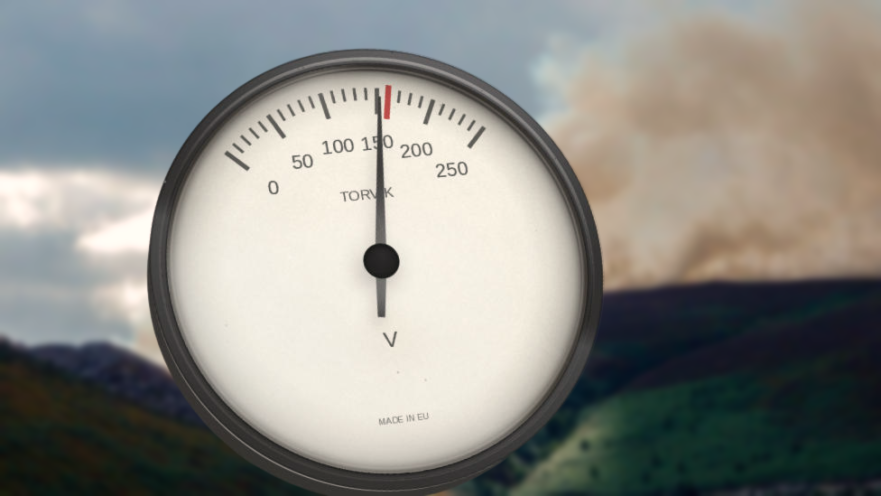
150 V
